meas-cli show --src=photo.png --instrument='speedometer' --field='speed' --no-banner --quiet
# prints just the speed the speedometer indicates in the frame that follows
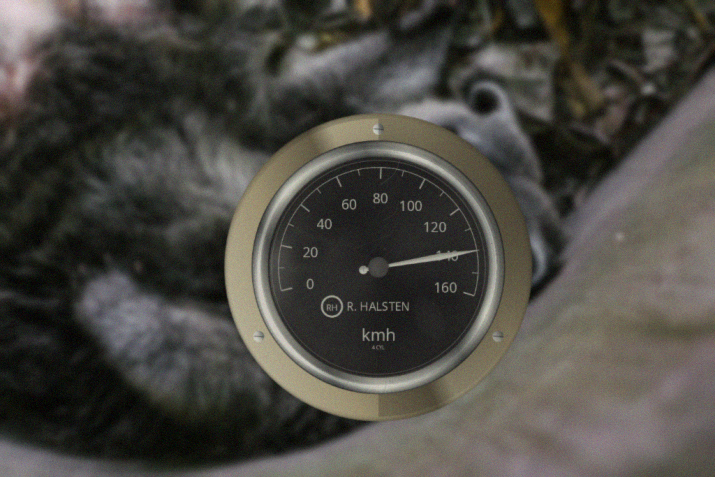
140 km/h
